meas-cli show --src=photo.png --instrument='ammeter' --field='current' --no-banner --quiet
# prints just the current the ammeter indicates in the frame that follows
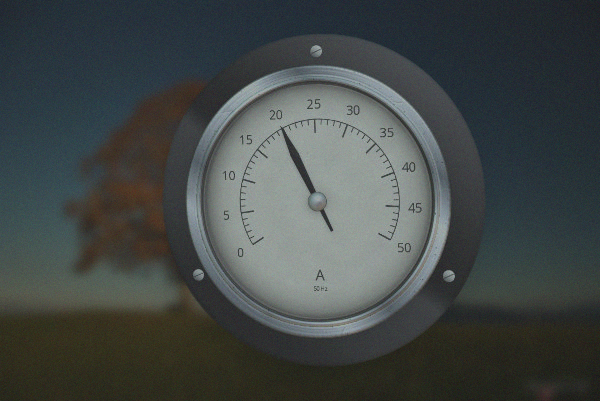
20 A
